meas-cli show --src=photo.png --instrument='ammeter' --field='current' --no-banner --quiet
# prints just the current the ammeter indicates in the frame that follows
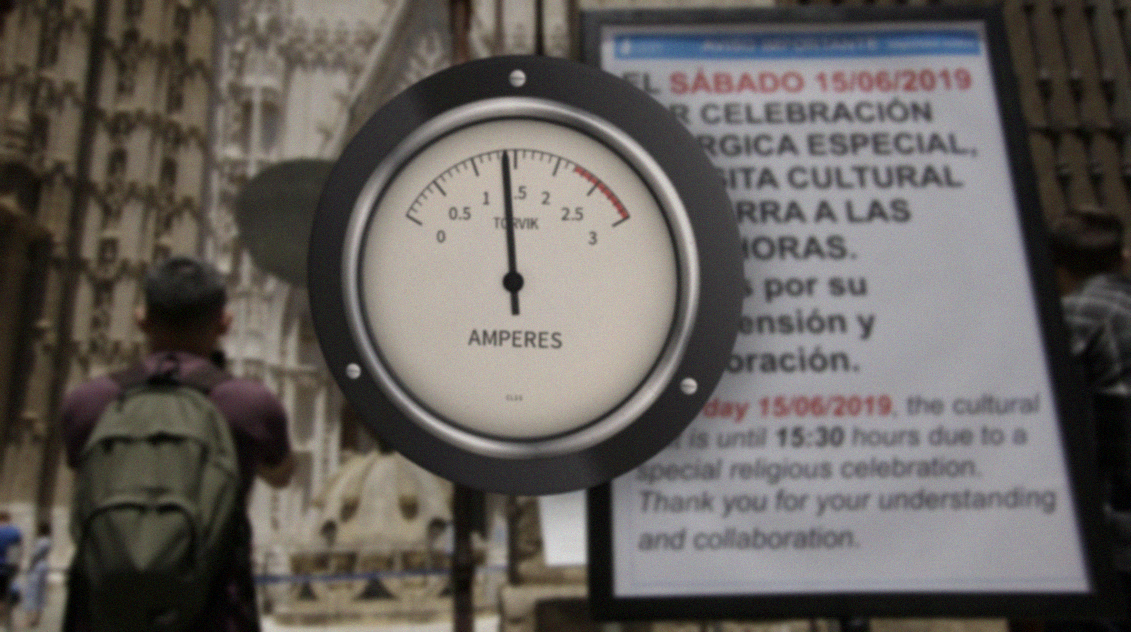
1.4 A
